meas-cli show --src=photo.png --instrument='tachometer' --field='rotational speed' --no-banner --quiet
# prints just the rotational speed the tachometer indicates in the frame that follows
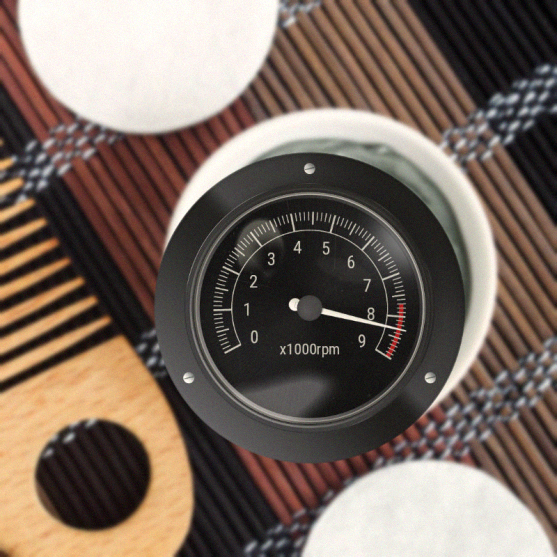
8300 rpm
